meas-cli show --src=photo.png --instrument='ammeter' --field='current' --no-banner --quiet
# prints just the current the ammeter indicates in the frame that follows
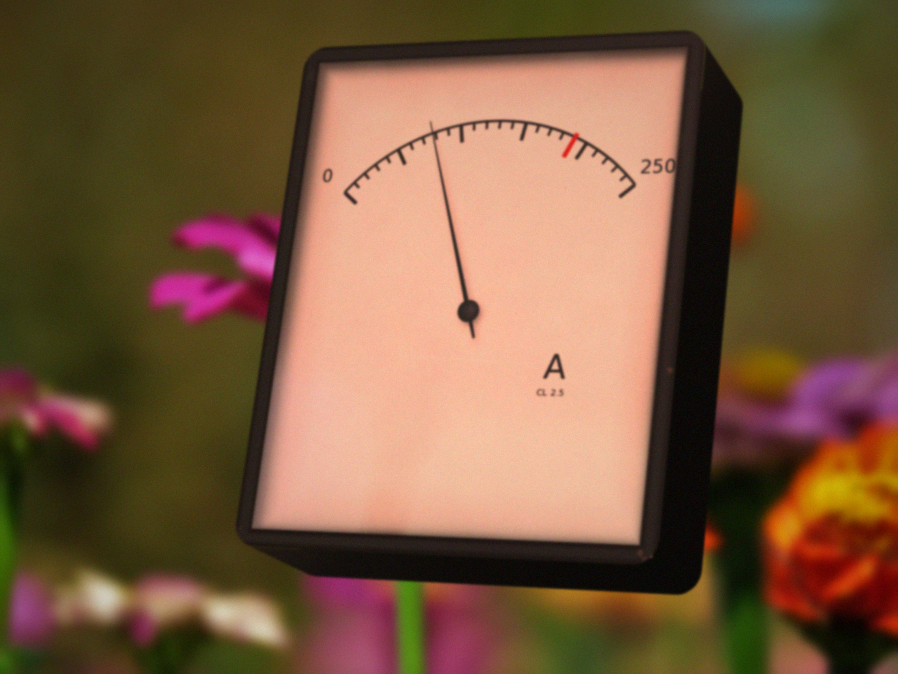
80 A
